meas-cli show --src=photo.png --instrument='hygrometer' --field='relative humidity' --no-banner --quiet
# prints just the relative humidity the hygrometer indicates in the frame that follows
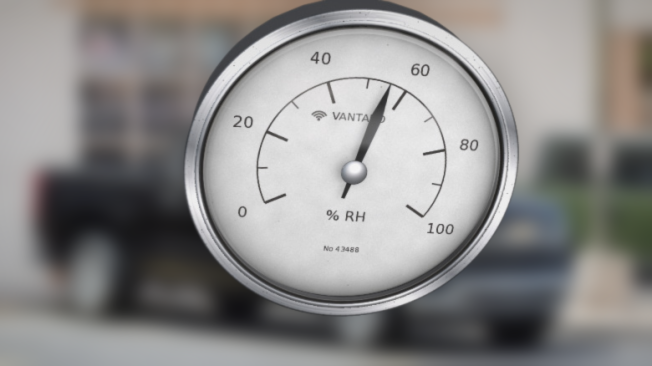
55 %
